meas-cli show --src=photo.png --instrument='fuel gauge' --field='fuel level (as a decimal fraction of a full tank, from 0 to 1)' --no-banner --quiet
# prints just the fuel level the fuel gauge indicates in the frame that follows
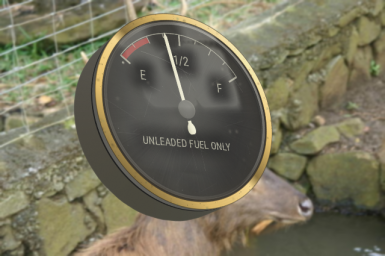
0.375
